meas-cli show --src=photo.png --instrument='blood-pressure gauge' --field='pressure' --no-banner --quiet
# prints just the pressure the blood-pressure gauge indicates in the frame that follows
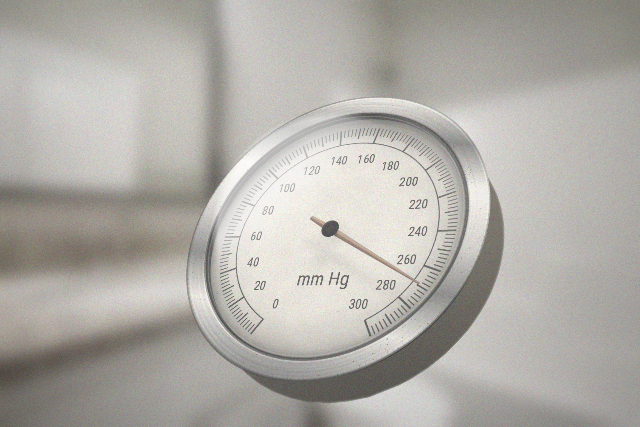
270 mmHg
